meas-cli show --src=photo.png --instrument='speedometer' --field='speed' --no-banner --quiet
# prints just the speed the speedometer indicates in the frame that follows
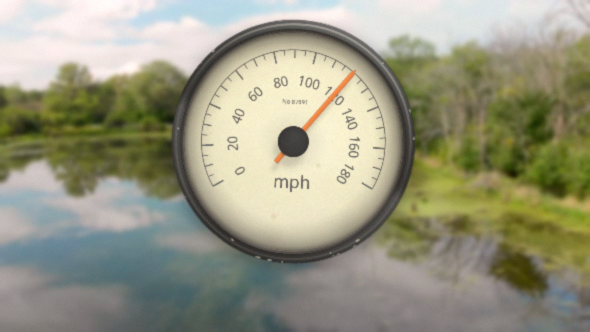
120 mph
